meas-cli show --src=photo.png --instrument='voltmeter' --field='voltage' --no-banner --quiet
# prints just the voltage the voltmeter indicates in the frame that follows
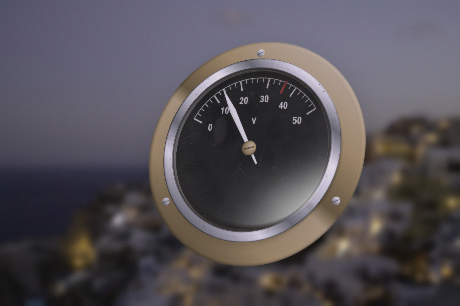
14 V
